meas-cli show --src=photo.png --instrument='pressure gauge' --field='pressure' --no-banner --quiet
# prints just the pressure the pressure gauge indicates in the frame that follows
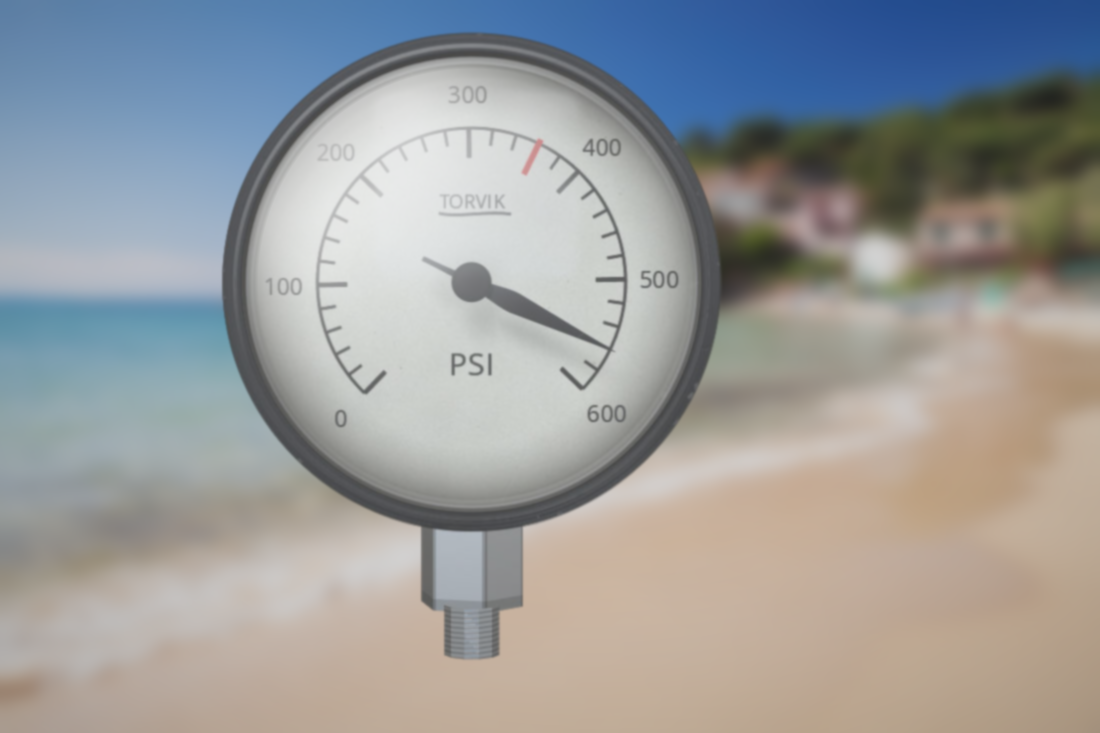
560 psi
